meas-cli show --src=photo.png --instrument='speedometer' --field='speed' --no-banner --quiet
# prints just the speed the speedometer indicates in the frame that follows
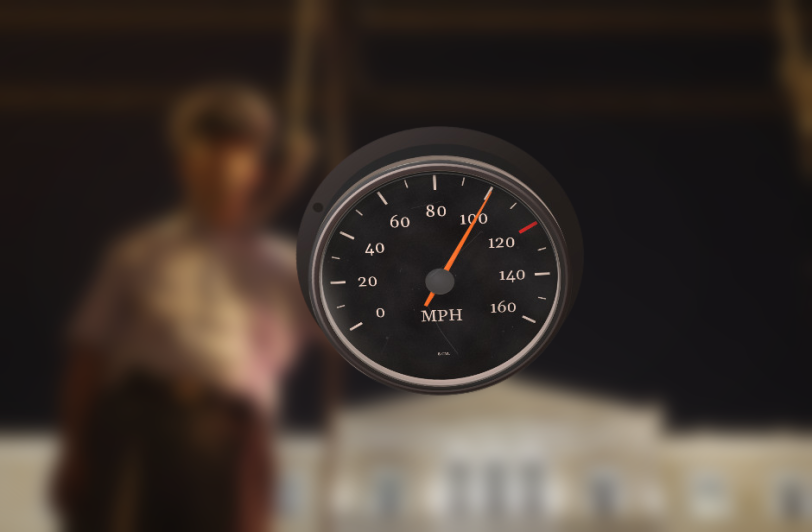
100 mph
